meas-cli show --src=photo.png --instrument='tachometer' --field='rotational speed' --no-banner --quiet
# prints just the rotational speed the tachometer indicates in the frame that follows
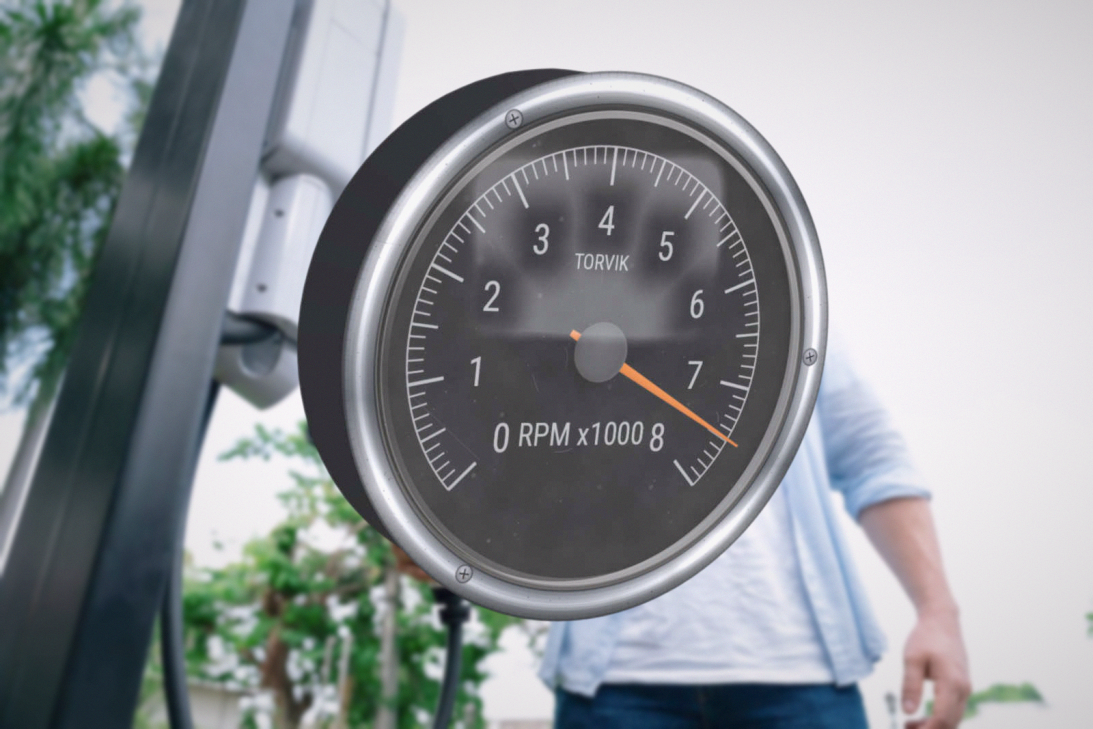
7500 rpm
